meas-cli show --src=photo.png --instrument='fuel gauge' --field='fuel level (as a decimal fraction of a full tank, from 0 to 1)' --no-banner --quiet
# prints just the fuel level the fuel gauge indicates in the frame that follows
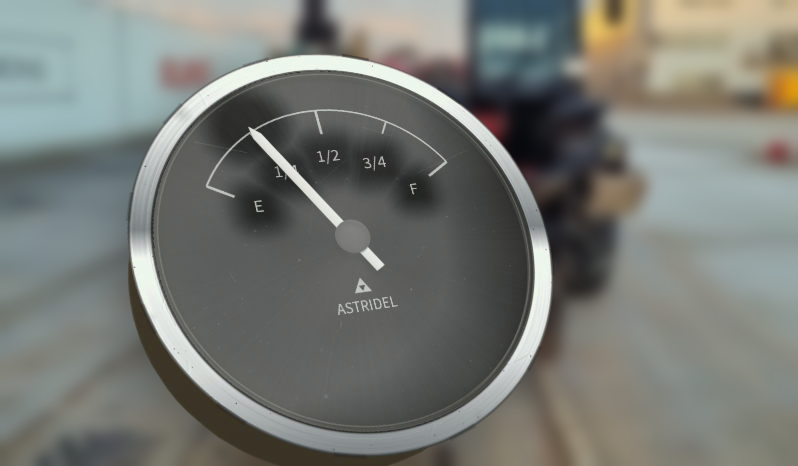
0.25
